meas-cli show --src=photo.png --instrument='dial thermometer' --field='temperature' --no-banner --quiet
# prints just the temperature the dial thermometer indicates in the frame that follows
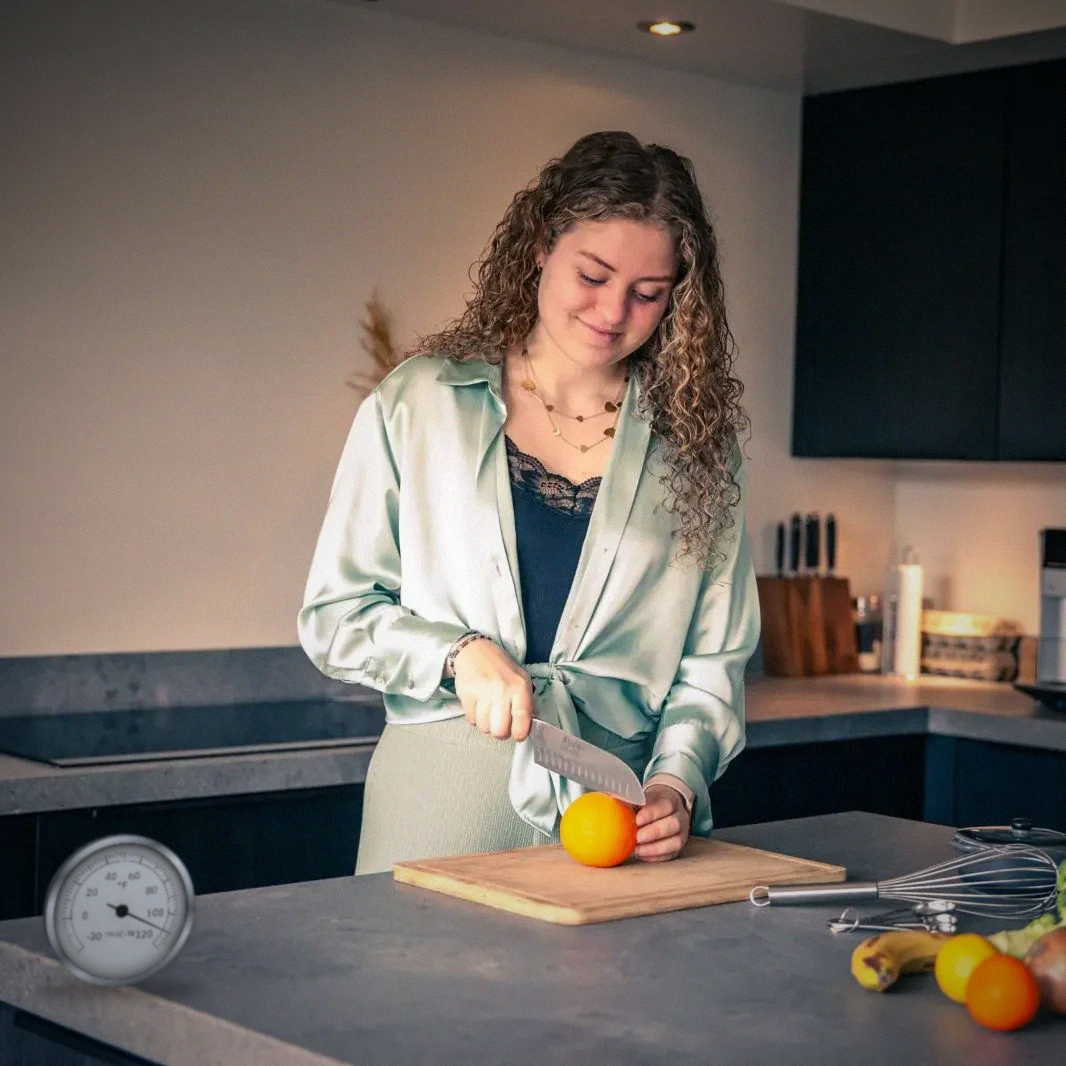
110 °F
